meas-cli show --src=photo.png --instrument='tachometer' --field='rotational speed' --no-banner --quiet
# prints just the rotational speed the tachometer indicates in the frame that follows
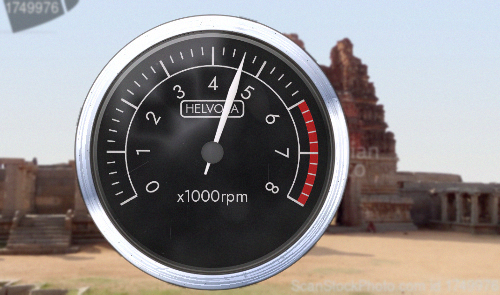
4600 rpm
